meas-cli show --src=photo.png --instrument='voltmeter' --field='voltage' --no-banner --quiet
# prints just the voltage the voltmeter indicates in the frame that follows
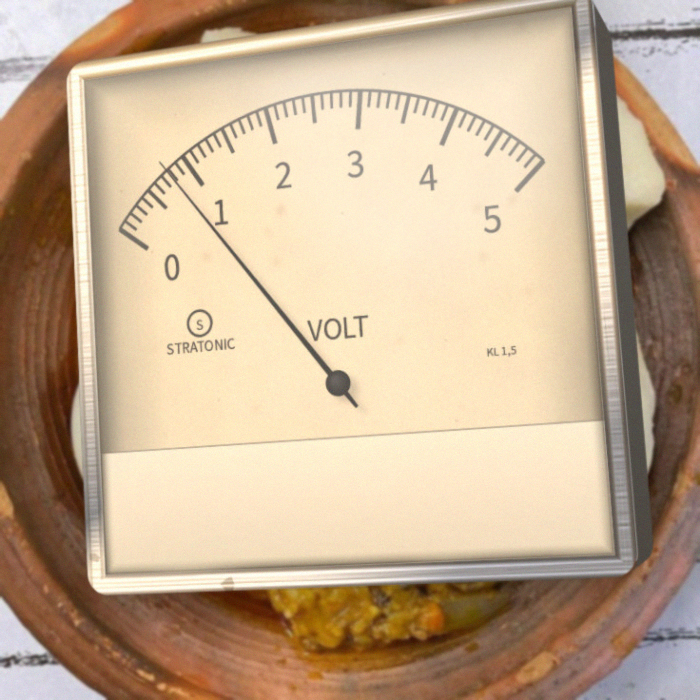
0.8 V
